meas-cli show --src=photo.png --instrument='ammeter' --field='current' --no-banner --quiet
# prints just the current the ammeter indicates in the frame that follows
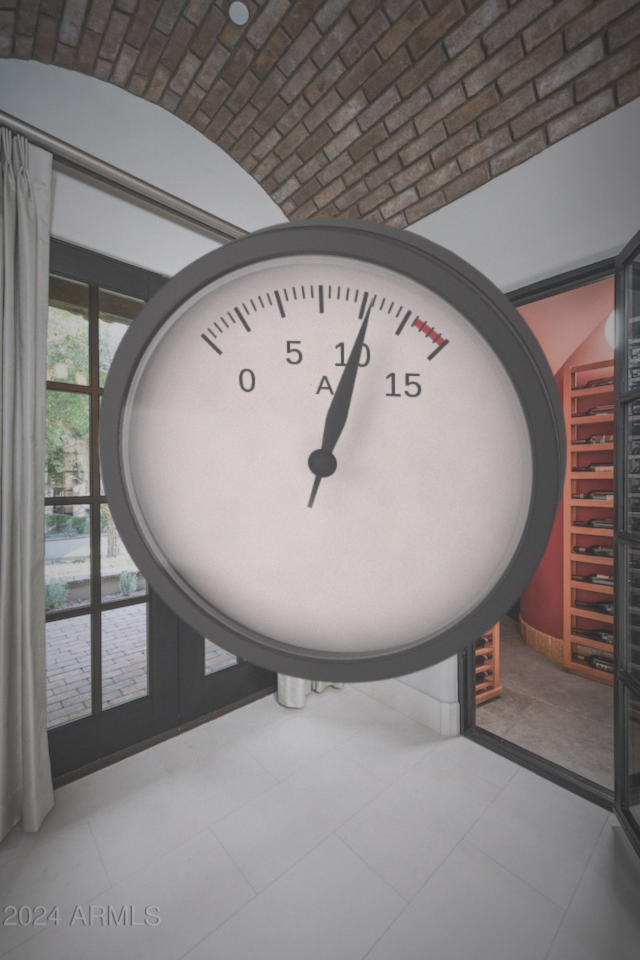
10.5 A
